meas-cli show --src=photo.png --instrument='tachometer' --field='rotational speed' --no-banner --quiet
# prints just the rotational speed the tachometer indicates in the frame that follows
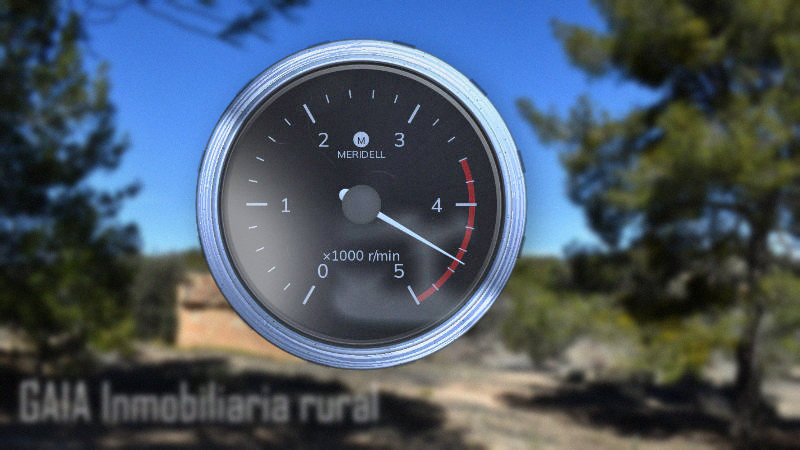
4500 rpm
